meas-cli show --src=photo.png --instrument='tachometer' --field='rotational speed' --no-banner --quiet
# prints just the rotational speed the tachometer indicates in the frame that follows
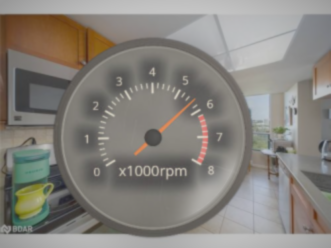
5600 rpm
